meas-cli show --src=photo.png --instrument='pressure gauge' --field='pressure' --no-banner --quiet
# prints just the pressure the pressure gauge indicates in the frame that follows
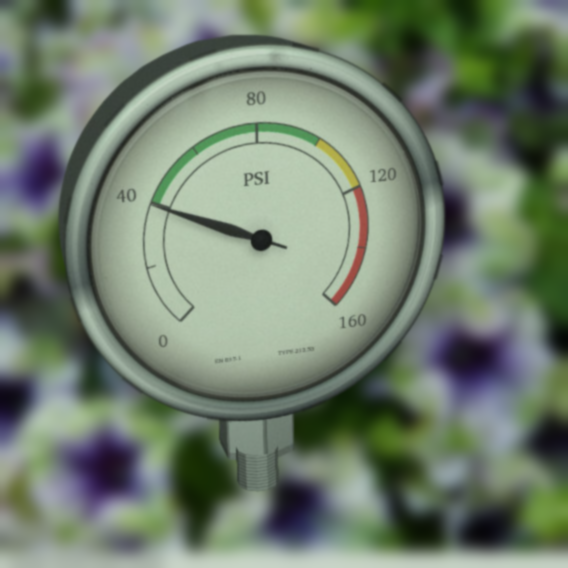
40 psi
